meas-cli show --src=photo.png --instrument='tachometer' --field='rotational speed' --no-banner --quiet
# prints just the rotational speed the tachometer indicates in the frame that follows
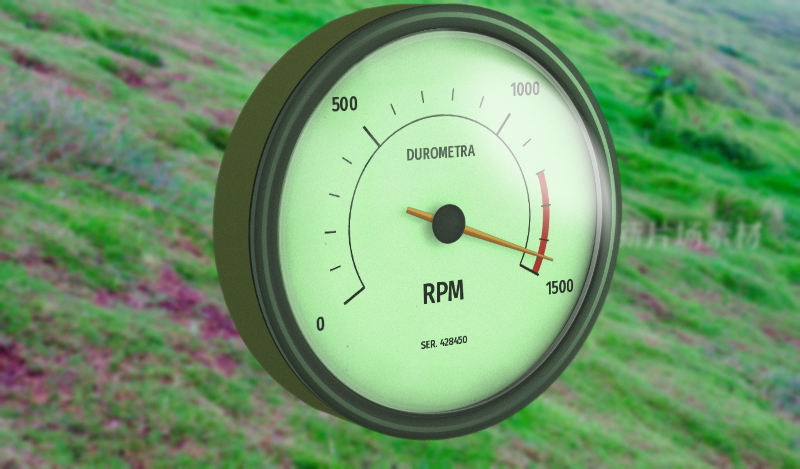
1450 rpm
